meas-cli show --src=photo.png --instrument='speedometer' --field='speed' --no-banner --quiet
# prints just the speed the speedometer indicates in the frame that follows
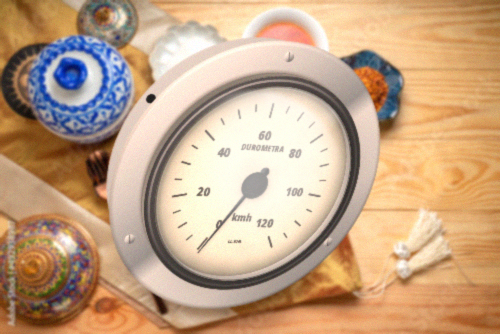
0 km/h
